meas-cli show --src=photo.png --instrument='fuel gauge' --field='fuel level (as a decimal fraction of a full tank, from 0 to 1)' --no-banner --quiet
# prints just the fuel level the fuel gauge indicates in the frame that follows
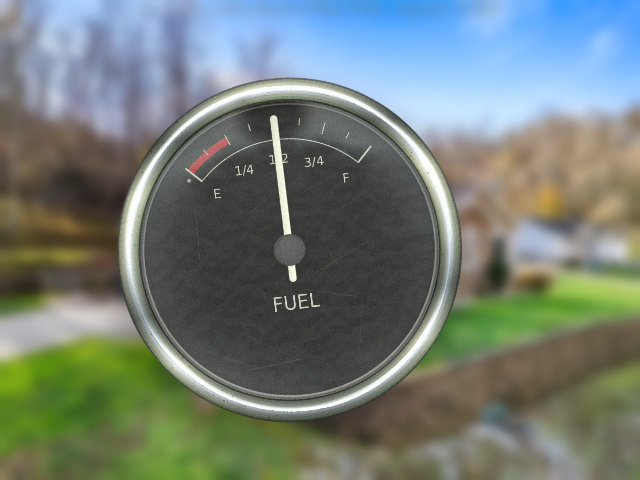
0.5
